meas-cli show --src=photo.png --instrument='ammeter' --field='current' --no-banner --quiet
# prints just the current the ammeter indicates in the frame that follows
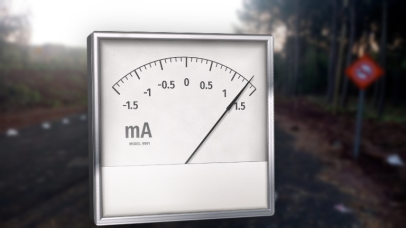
1.3 mA
